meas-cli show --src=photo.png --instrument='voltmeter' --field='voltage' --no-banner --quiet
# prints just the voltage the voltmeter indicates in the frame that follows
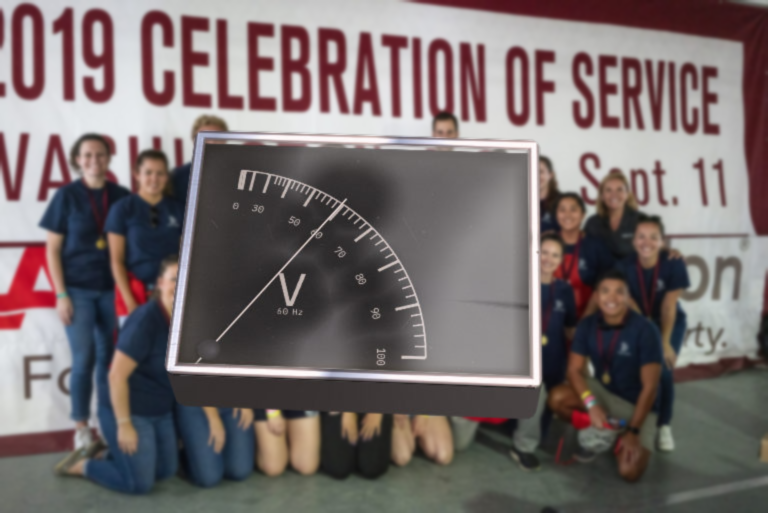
60 V
